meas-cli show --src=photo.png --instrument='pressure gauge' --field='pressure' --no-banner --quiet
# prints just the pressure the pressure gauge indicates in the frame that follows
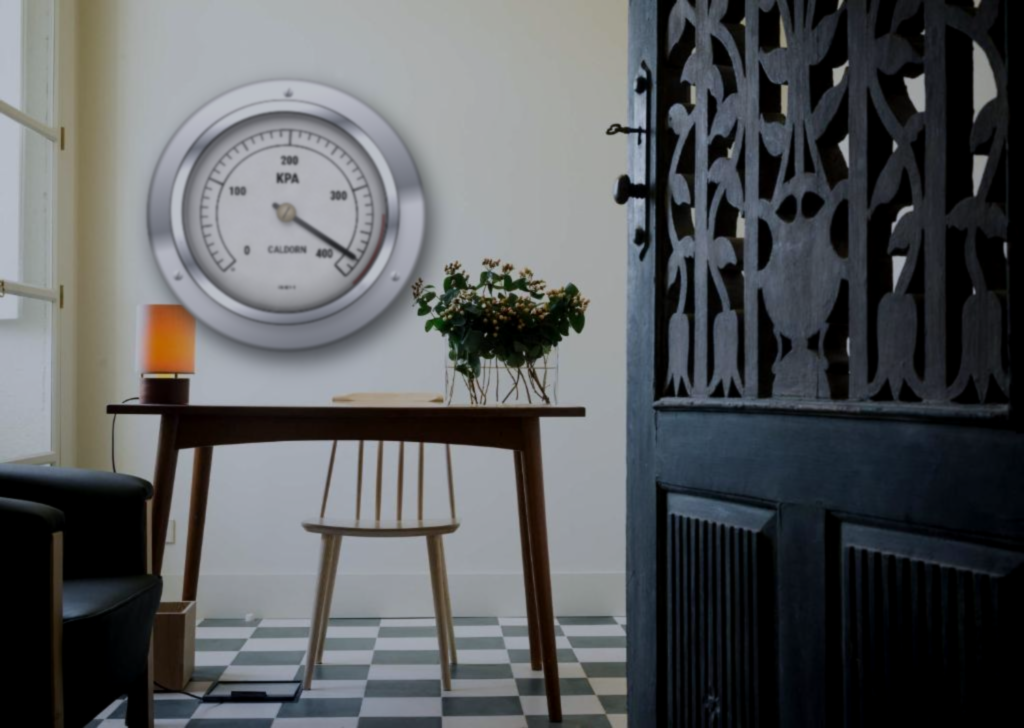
380 kPa
